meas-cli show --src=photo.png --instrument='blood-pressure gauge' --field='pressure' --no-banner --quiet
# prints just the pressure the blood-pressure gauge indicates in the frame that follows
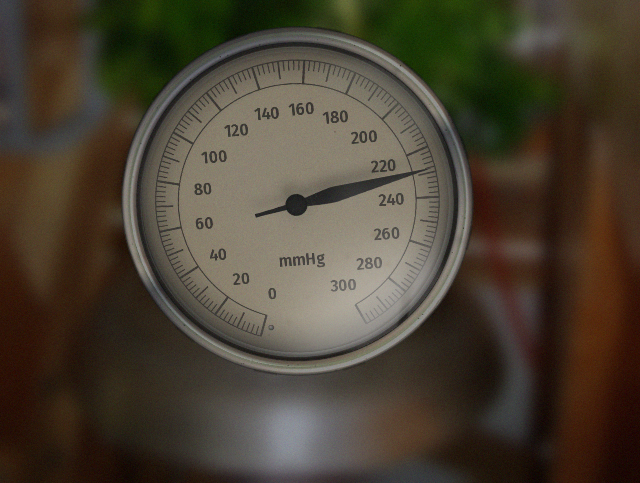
228 mmHg
